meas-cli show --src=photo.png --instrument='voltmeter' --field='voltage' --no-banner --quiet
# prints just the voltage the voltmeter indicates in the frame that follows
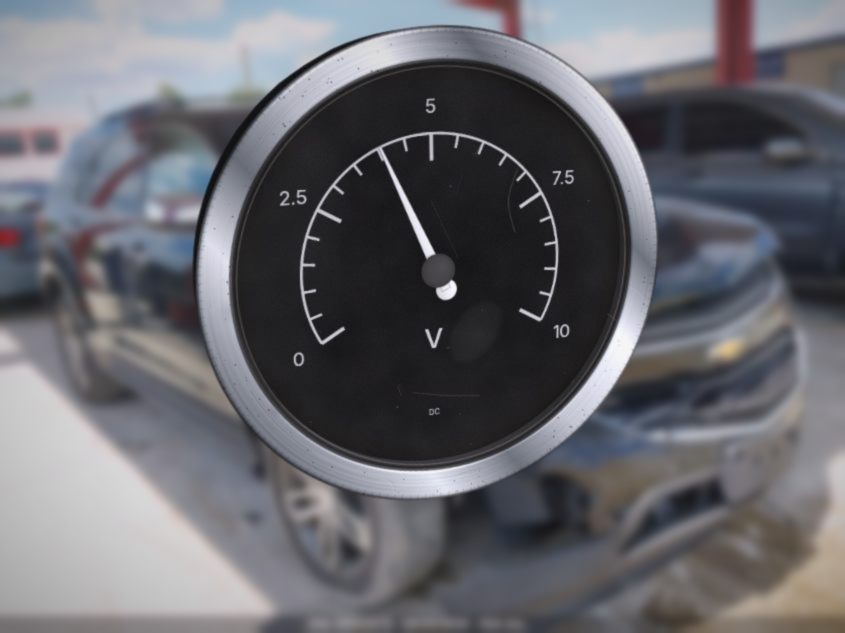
4 V
